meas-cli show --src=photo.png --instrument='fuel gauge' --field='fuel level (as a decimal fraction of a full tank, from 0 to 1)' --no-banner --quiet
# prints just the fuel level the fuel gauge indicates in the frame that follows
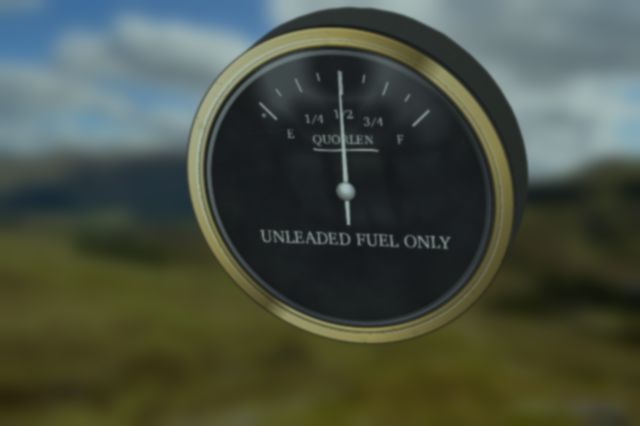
0.5
